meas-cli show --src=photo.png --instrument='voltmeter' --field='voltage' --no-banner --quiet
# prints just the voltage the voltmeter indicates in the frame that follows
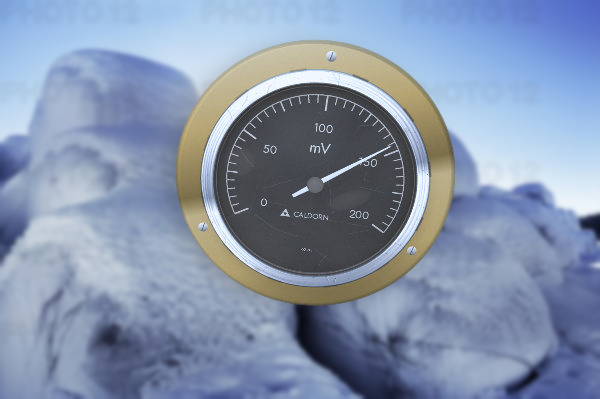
145 mV
